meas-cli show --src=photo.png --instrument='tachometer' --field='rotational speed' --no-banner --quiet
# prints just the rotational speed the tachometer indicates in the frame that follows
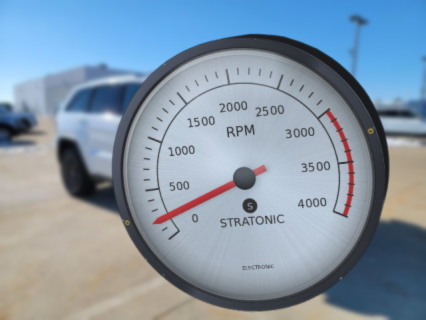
200 rpm
